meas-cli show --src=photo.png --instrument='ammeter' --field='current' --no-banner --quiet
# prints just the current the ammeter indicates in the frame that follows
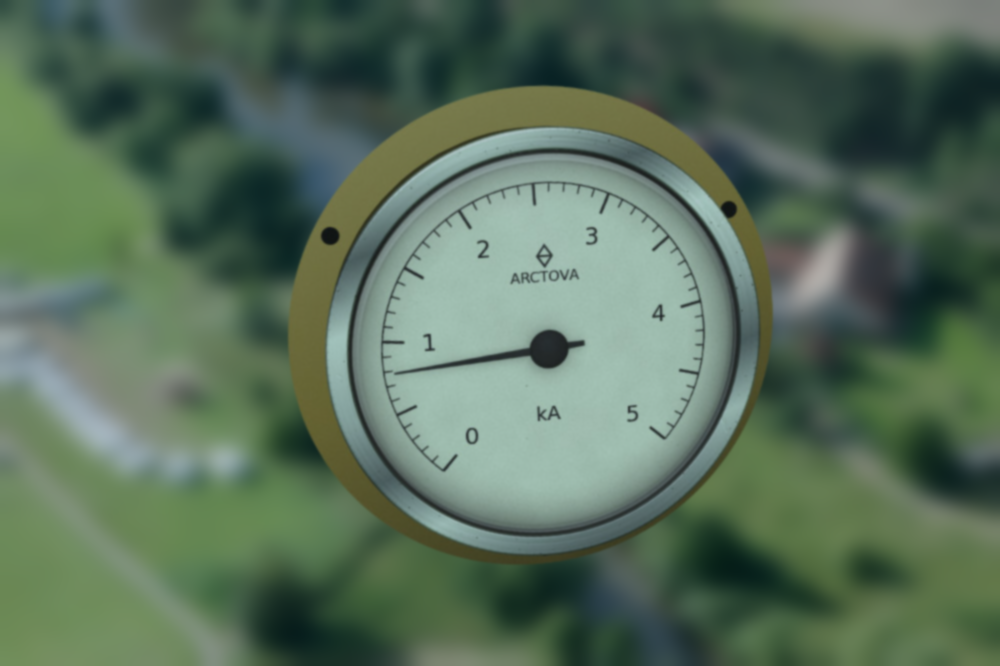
0.8 kA
